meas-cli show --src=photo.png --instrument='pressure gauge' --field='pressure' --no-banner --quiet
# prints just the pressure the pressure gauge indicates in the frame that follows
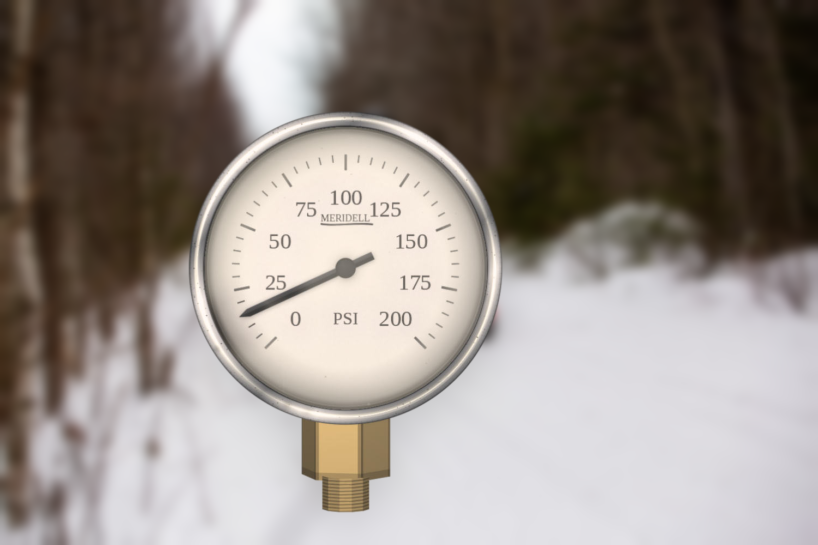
15 psi
